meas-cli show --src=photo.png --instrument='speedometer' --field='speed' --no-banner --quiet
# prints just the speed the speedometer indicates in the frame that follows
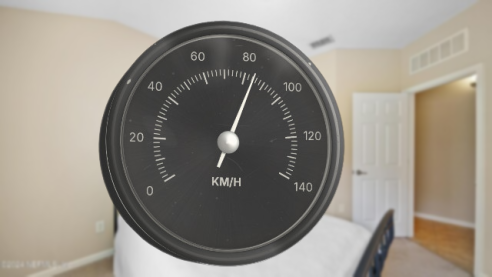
84 km/h
